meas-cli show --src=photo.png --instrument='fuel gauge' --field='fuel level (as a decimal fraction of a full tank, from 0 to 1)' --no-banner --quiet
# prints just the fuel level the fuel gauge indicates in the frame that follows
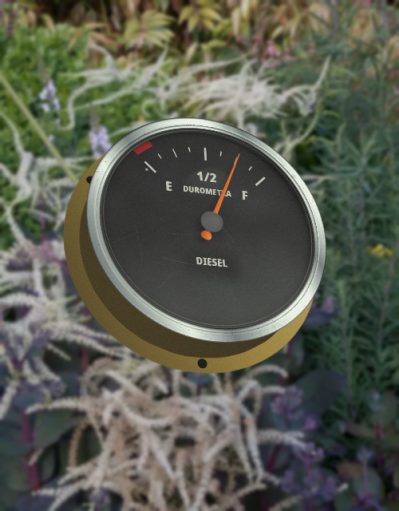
0.75
